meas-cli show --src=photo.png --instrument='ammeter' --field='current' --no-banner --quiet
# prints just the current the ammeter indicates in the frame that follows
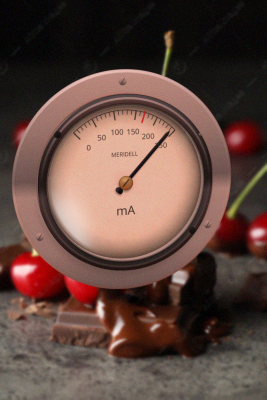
240 mA
